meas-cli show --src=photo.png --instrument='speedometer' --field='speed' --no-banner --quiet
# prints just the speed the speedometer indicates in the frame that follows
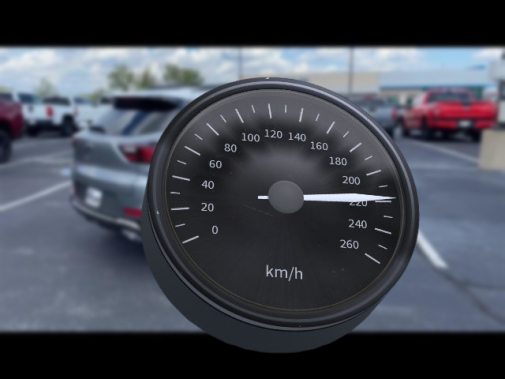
220 km/h
